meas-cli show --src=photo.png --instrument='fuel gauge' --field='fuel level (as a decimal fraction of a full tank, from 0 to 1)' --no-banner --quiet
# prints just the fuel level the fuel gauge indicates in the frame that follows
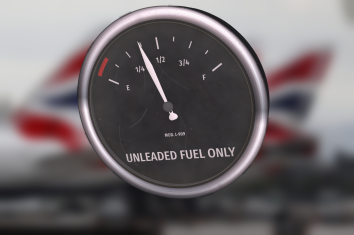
0.375
